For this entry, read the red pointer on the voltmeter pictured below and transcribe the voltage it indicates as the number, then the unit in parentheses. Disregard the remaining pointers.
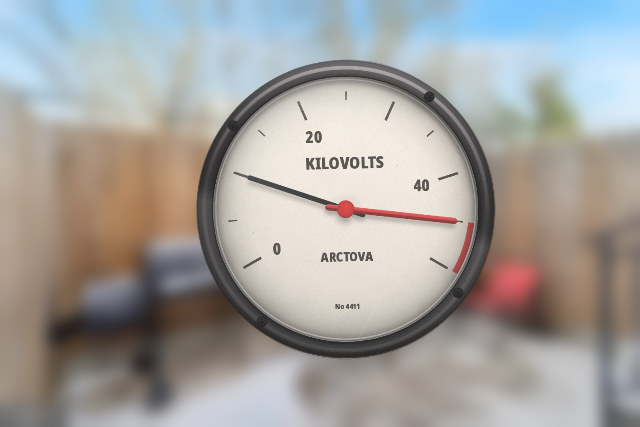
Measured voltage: 45 (kV)
